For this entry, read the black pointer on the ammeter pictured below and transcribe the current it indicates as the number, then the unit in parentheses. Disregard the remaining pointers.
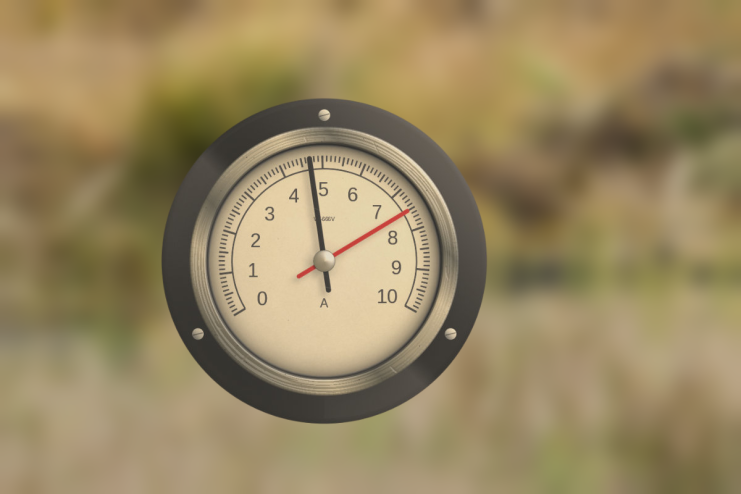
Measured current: 4.7 (A)
